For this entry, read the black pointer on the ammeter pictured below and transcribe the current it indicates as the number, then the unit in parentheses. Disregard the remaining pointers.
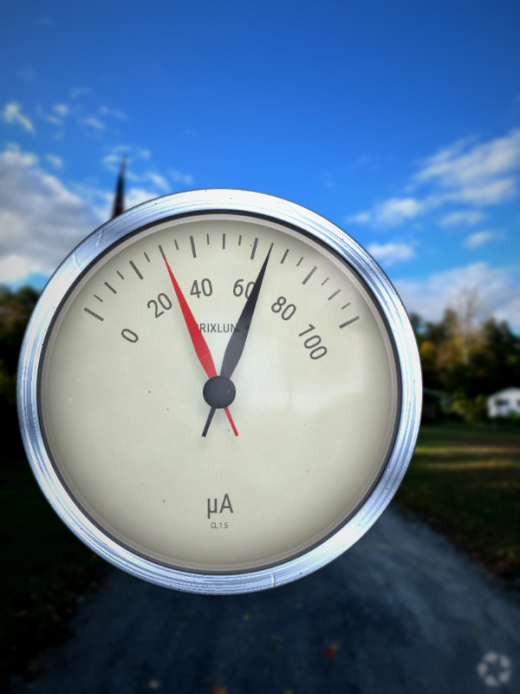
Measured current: 65 (µA)
